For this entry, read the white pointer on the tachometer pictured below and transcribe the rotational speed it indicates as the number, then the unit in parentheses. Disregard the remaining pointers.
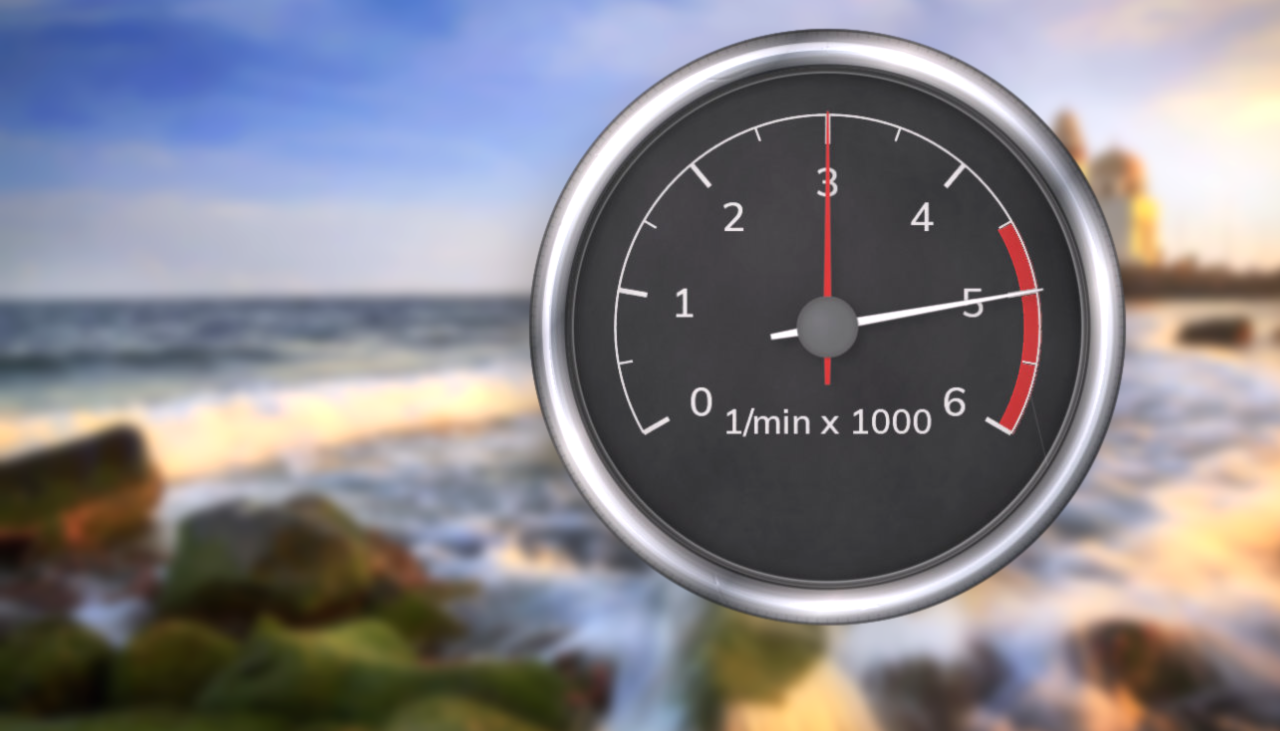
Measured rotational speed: 5000 (rpm)
